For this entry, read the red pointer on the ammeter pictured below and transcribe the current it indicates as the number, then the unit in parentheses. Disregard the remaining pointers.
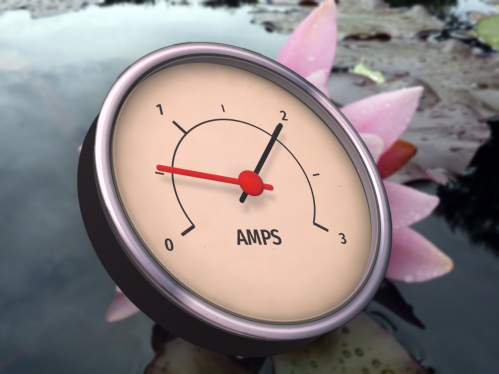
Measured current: 0.5 (A)
